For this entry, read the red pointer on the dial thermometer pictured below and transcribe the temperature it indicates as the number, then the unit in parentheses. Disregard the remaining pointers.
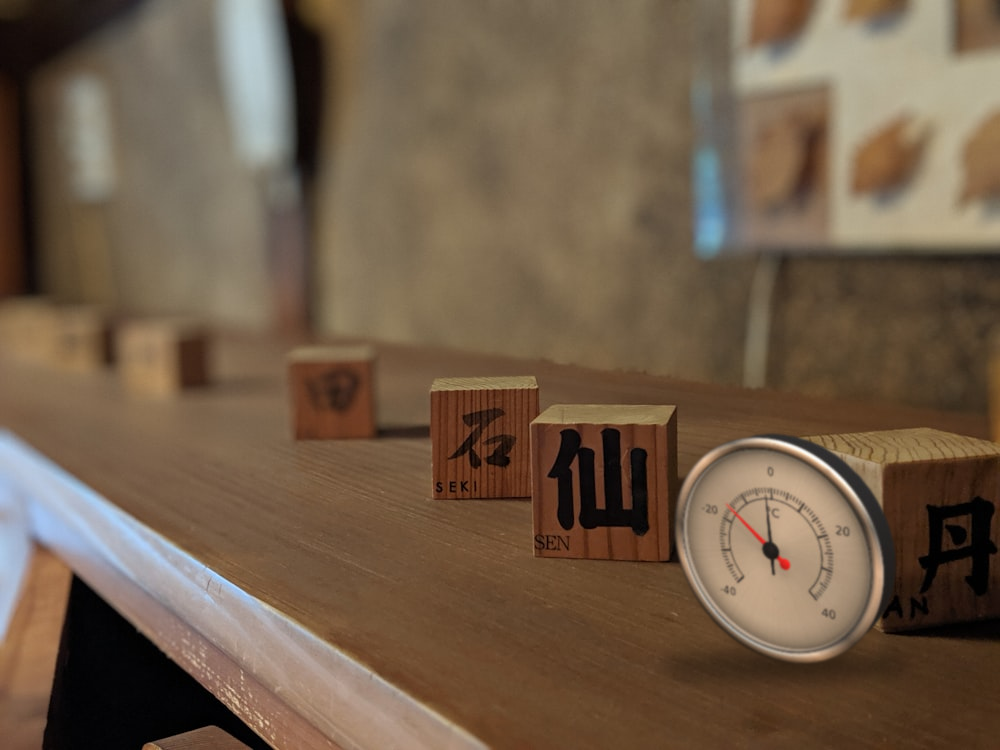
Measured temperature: -15 (°C)
